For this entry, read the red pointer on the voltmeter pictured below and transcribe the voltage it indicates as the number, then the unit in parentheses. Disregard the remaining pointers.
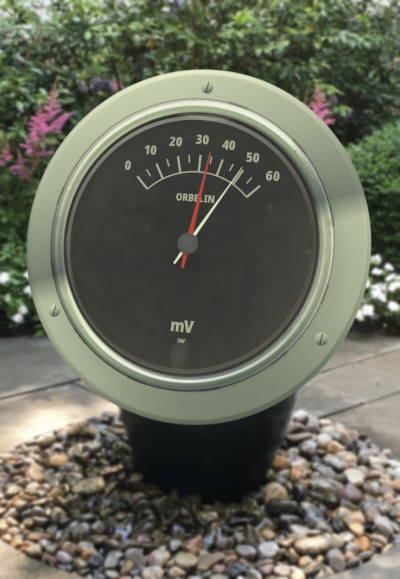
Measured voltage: 35 (mV)
